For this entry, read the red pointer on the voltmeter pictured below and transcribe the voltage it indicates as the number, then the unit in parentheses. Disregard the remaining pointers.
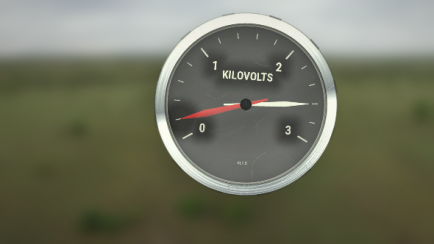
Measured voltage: 0.2 (kV)
